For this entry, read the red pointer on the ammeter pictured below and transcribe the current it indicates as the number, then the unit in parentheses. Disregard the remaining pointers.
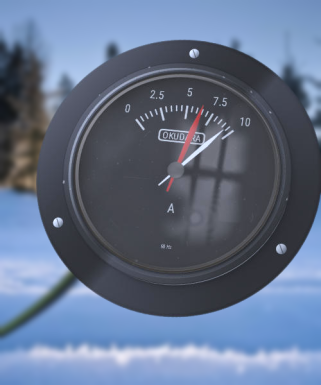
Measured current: 6.5 (A)
